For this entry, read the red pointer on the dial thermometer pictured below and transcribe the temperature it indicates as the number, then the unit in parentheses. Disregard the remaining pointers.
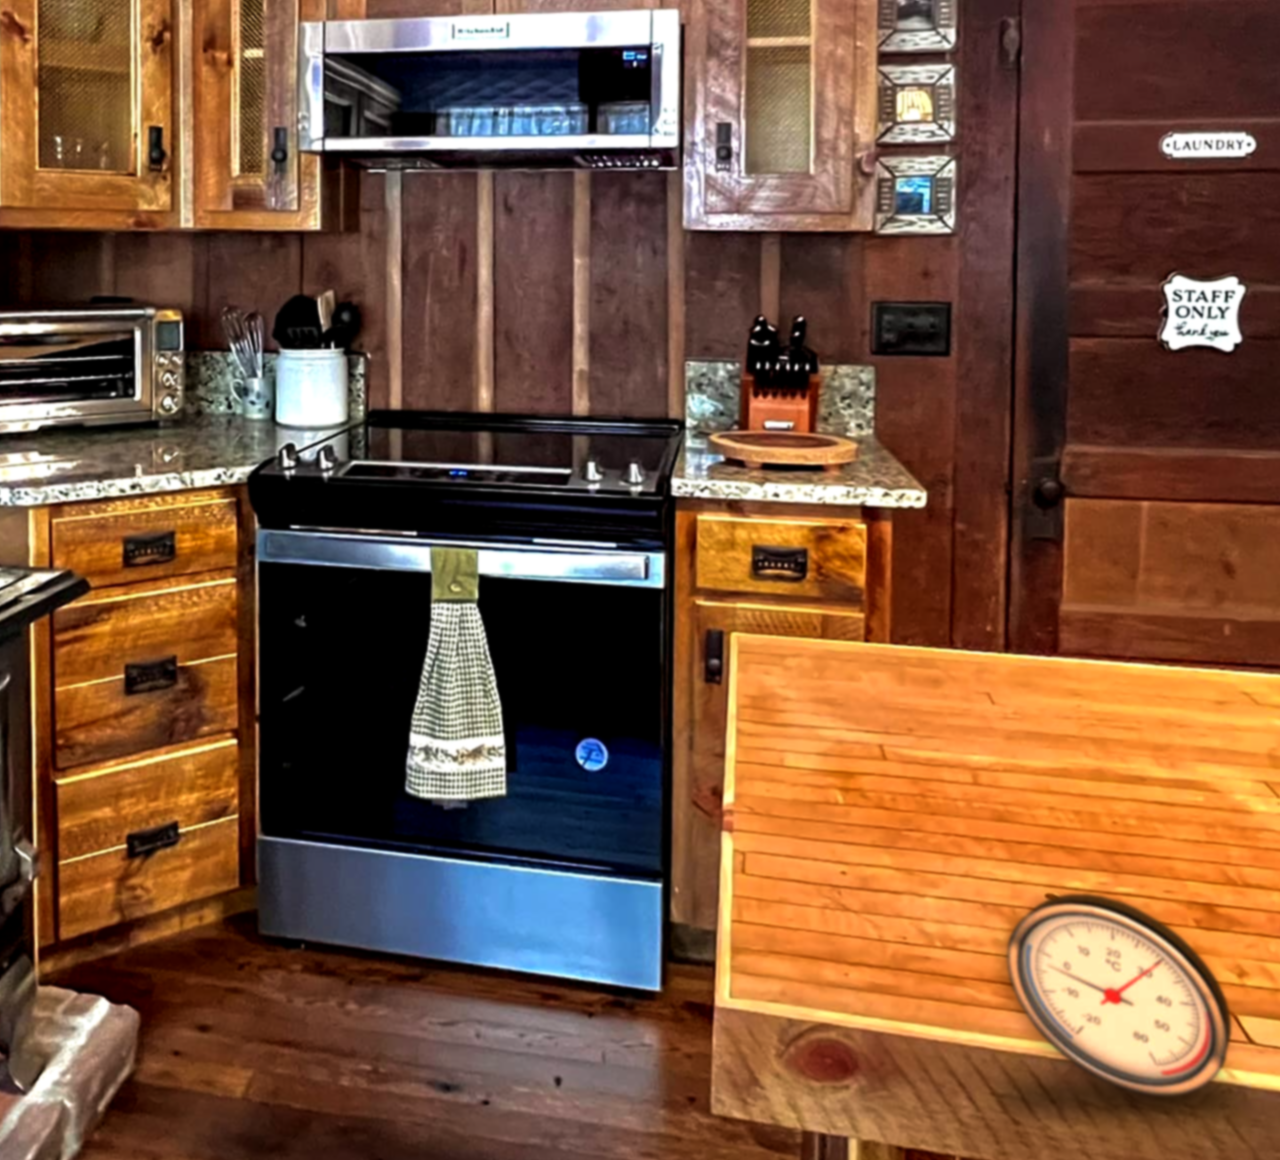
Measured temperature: 30 (°C)
